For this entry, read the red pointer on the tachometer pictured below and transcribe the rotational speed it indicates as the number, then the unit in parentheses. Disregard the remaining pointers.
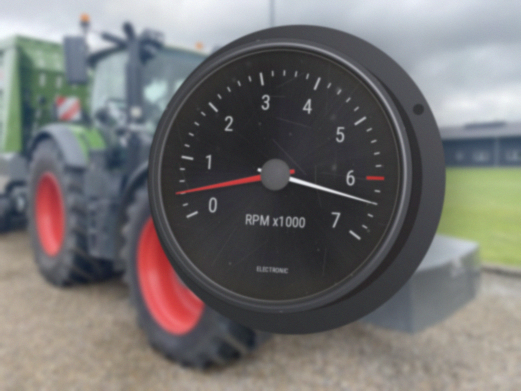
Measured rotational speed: 400 (rpm)
